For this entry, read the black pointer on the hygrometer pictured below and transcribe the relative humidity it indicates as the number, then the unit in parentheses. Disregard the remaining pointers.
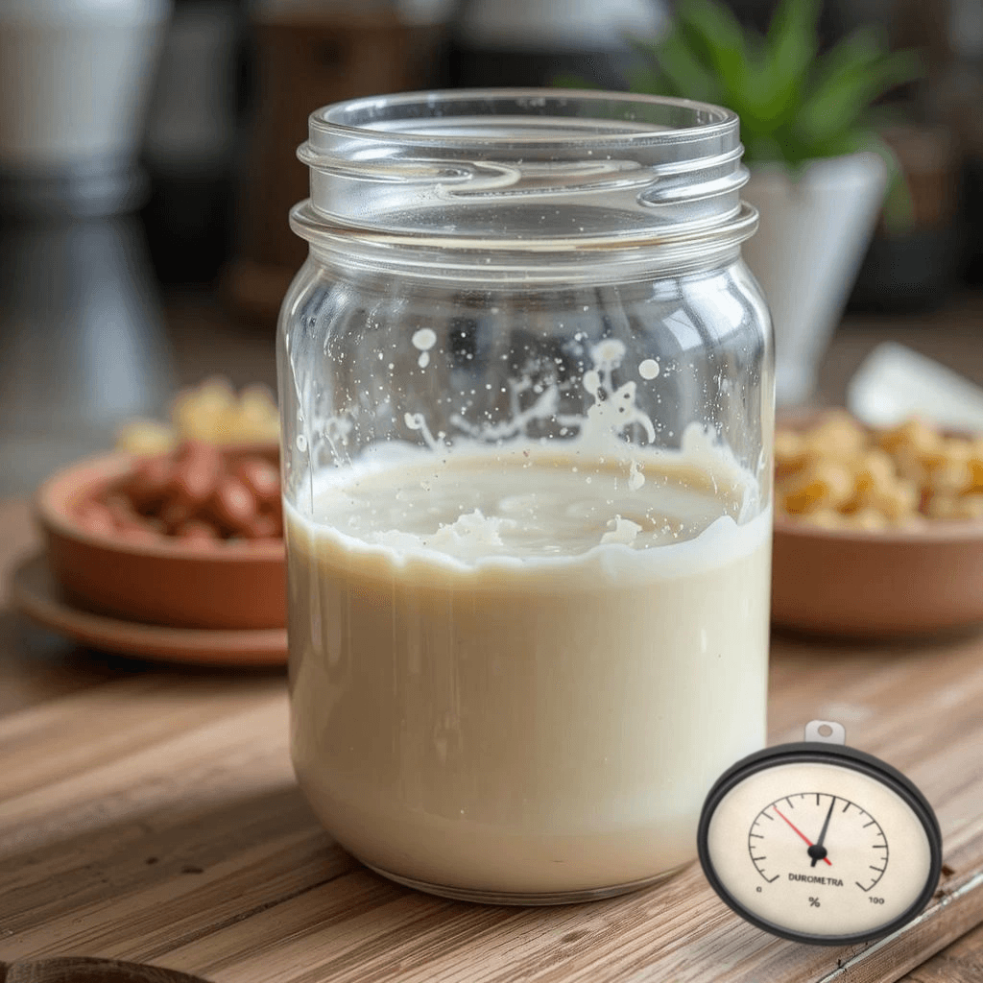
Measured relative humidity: 55 (%)
